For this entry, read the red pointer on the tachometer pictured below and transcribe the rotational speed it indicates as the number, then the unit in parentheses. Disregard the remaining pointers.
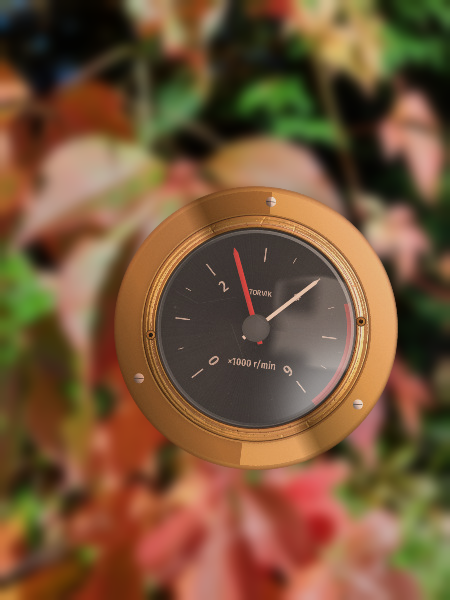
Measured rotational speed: 2500 (rpm)
